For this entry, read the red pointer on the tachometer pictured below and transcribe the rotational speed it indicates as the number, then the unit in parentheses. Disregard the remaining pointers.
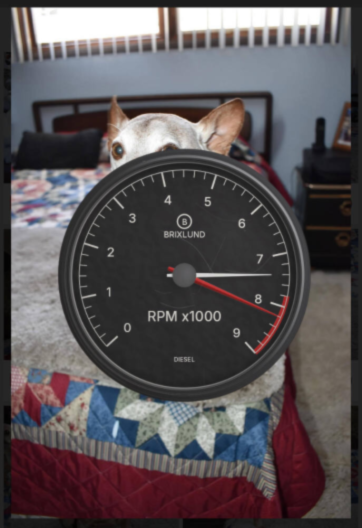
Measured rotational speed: 8200 (rpm)
